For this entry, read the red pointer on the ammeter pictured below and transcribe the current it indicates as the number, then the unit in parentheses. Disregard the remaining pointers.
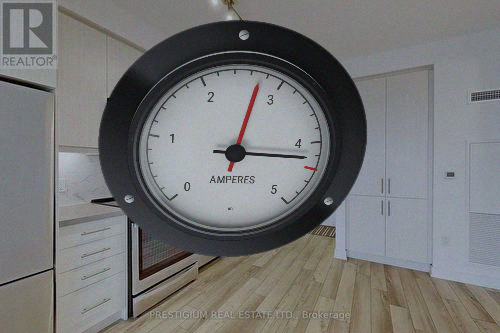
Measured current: 2.7 (A)
